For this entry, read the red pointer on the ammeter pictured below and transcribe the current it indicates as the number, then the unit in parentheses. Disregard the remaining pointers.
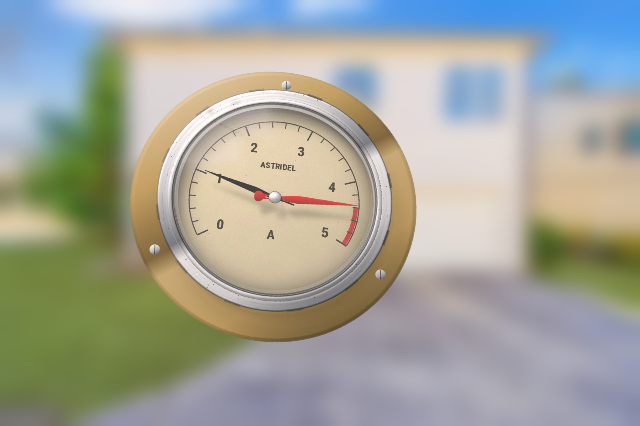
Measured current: 4.4 (A)
